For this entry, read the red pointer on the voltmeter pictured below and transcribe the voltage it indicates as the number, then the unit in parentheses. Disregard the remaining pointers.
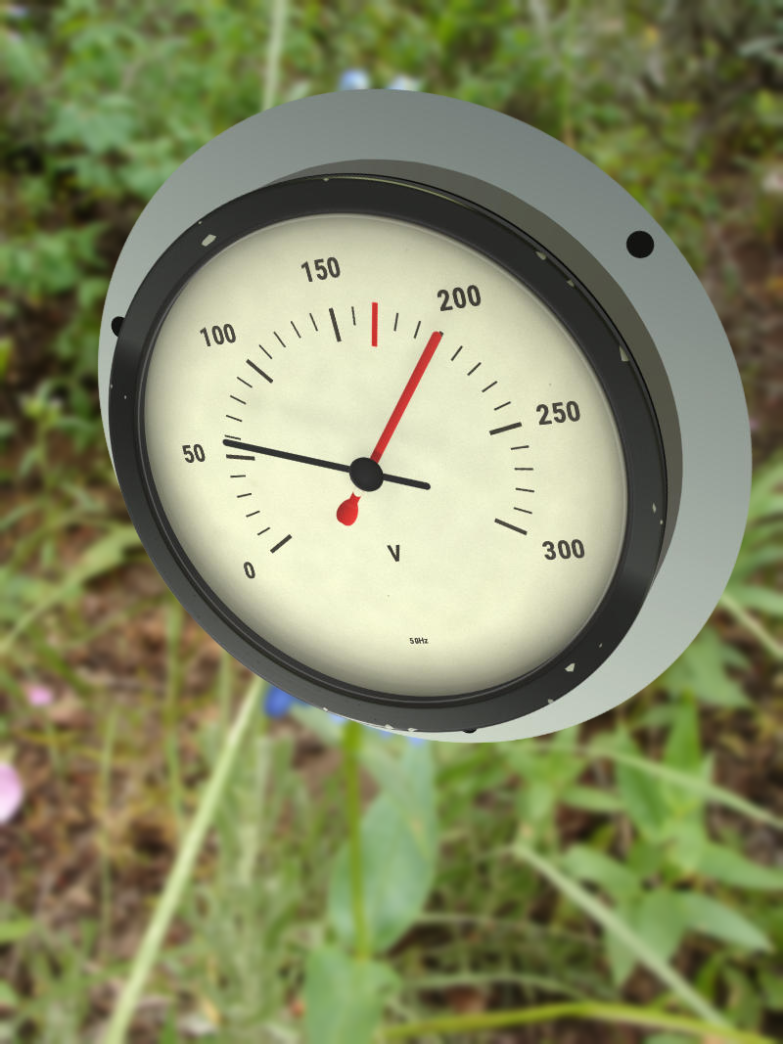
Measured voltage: 200 (V)
